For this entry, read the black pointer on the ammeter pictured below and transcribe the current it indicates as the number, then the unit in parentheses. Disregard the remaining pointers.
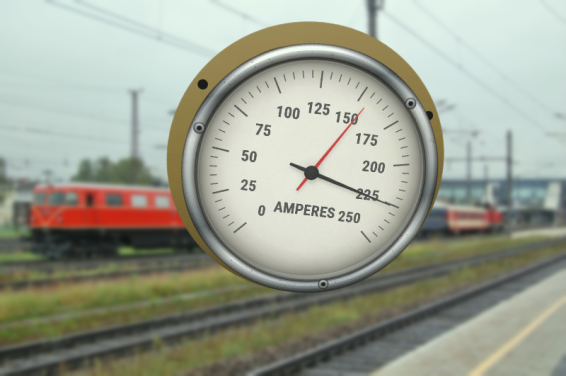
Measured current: 225 (A)
